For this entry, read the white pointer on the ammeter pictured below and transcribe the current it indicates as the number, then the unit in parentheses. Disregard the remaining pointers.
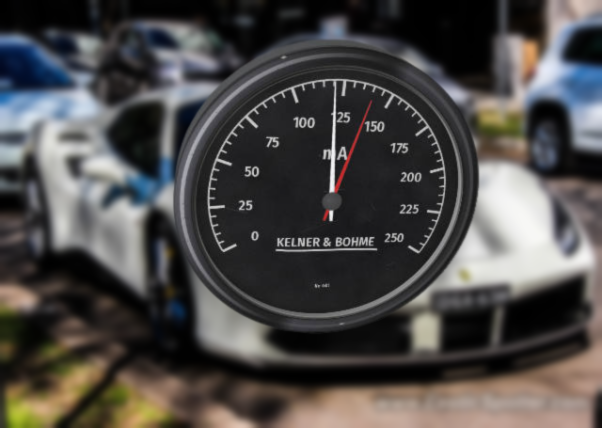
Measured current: 120 (mA)
